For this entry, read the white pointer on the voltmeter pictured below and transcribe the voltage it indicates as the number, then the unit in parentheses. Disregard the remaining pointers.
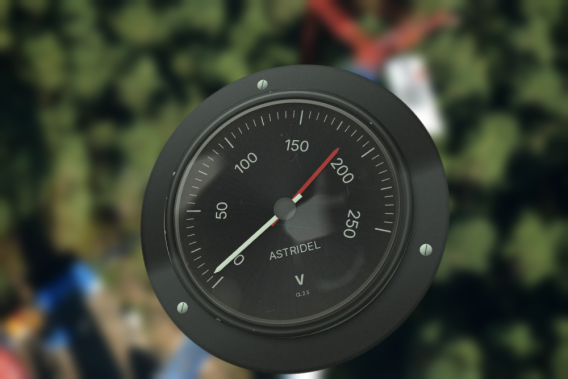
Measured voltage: 5 (V)
